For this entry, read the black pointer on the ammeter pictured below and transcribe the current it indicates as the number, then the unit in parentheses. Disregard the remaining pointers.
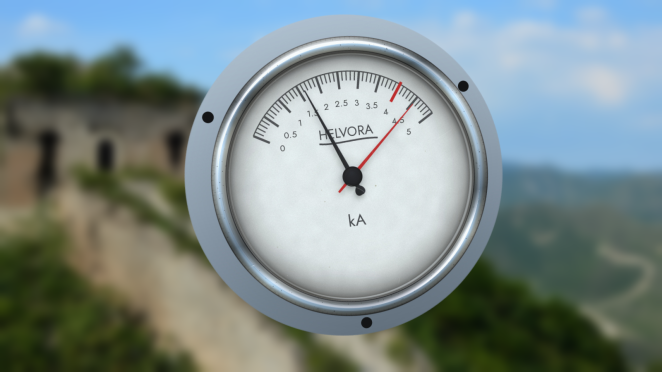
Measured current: 1.6 (kA)
